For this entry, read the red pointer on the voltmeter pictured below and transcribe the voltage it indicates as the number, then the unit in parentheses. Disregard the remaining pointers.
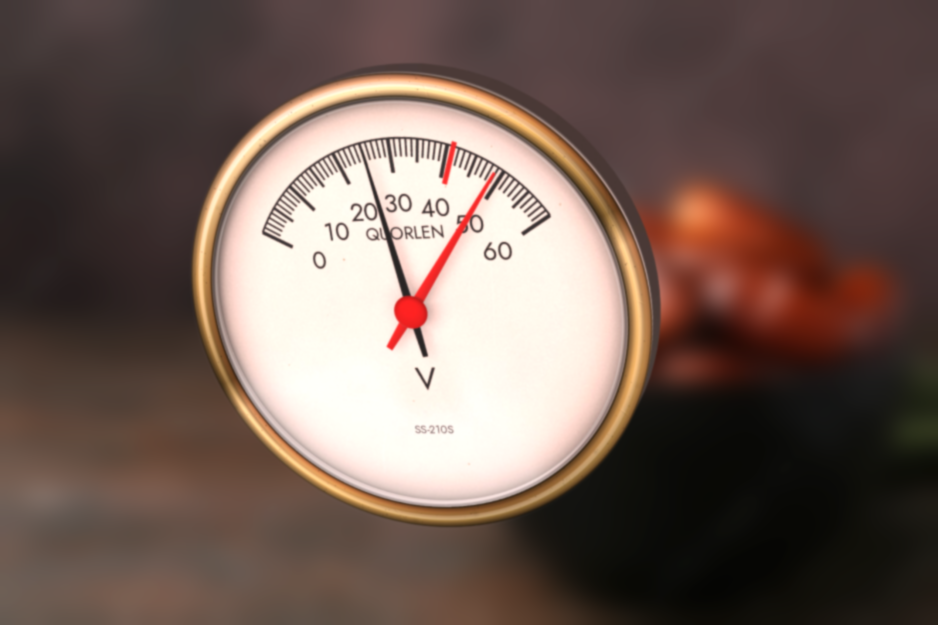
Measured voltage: 49 (V)
